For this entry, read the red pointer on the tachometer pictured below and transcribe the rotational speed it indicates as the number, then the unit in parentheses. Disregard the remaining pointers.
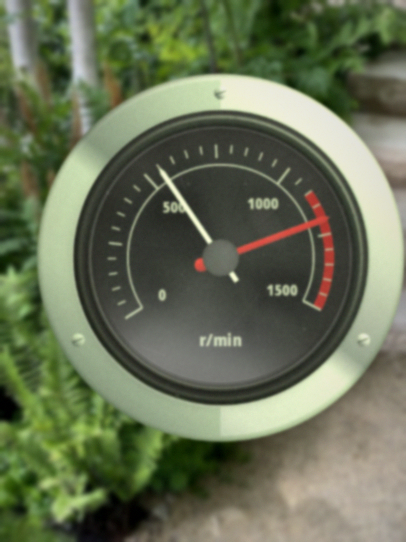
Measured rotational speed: 1200 (rpm)
